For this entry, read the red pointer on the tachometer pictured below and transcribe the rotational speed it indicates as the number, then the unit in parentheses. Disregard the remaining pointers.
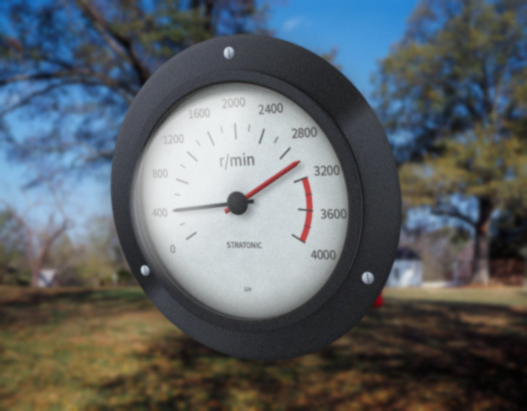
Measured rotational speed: 3000 (rpm)
